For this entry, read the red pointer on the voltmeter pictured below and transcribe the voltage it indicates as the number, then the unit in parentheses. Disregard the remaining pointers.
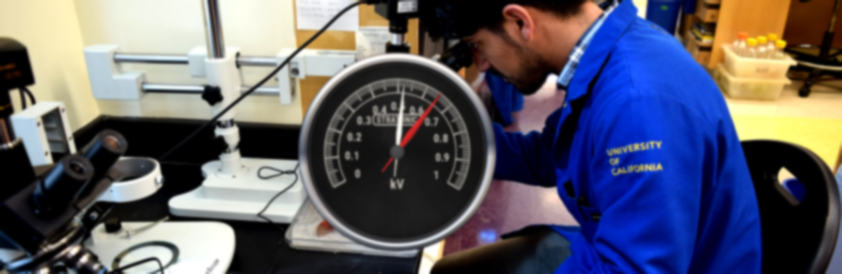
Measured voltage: 0.65 (kV)
